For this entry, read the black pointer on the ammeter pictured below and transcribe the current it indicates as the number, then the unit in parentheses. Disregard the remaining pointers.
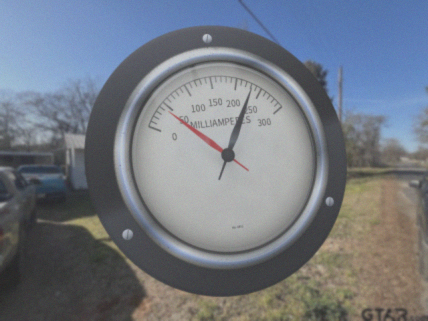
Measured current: 230 (mA)
